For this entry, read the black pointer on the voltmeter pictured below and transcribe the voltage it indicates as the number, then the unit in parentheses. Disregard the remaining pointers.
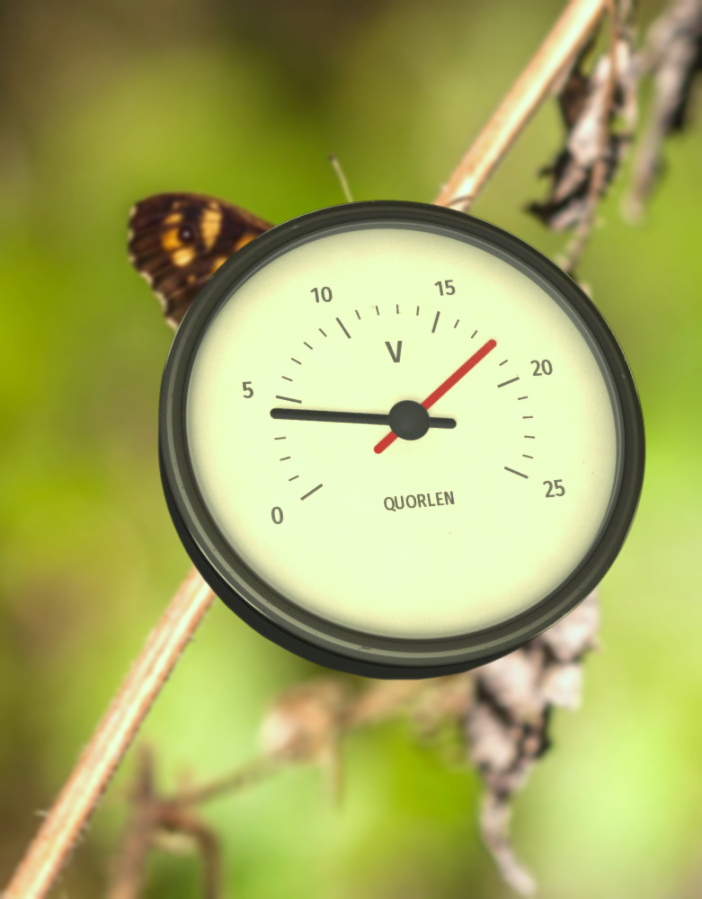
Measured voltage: 4 (V)
